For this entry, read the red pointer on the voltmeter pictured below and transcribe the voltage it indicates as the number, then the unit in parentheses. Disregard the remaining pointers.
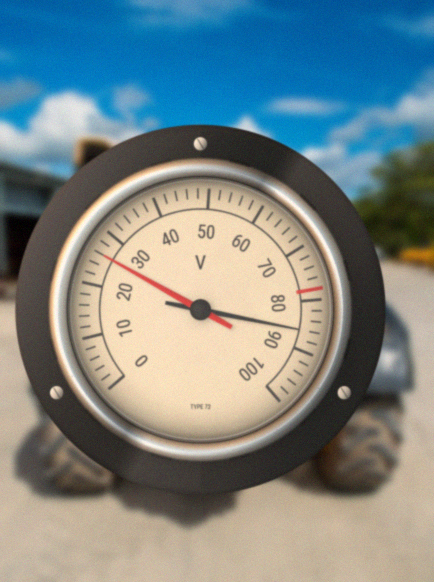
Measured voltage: 26 (V)
